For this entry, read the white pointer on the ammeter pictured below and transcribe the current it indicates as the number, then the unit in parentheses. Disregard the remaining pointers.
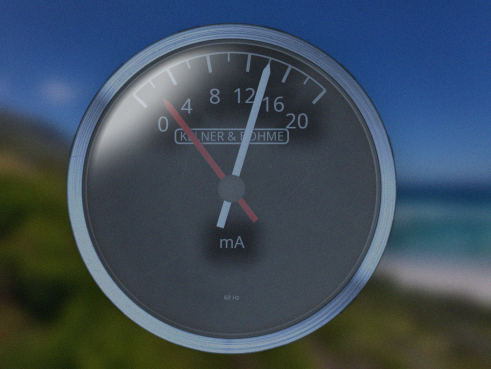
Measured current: 14 (mA)
